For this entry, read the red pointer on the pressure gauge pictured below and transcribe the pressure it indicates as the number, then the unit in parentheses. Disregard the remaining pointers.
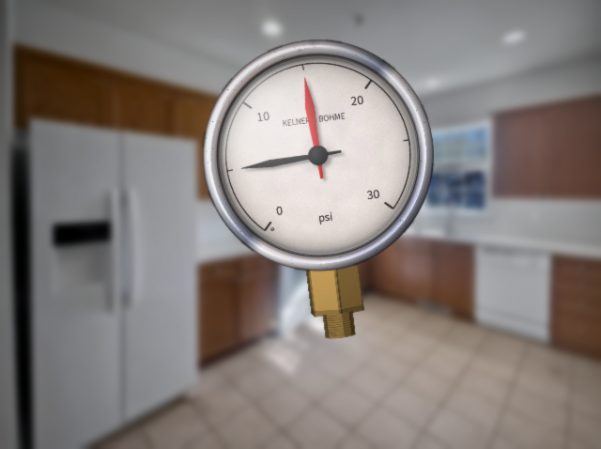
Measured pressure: 15 (psi)
